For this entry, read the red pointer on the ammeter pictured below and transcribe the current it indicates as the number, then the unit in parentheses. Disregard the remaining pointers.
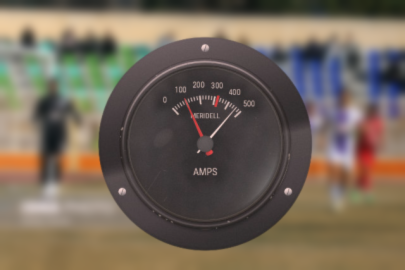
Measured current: 100 (A)
